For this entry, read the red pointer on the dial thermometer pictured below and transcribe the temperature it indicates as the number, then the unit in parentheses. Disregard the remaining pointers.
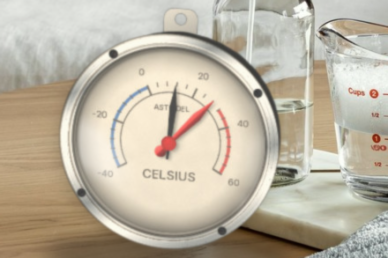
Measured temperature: 28 (°C)
